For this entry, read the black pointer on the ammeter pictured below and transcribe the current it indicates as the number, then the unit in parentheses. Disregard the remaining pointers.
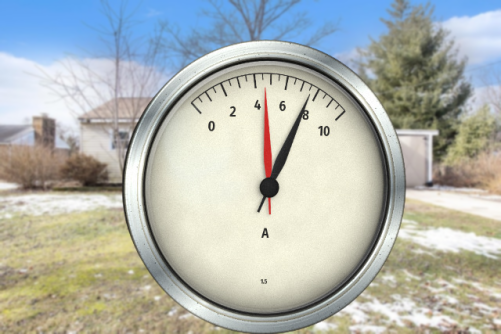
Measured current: 7.5 (A)
